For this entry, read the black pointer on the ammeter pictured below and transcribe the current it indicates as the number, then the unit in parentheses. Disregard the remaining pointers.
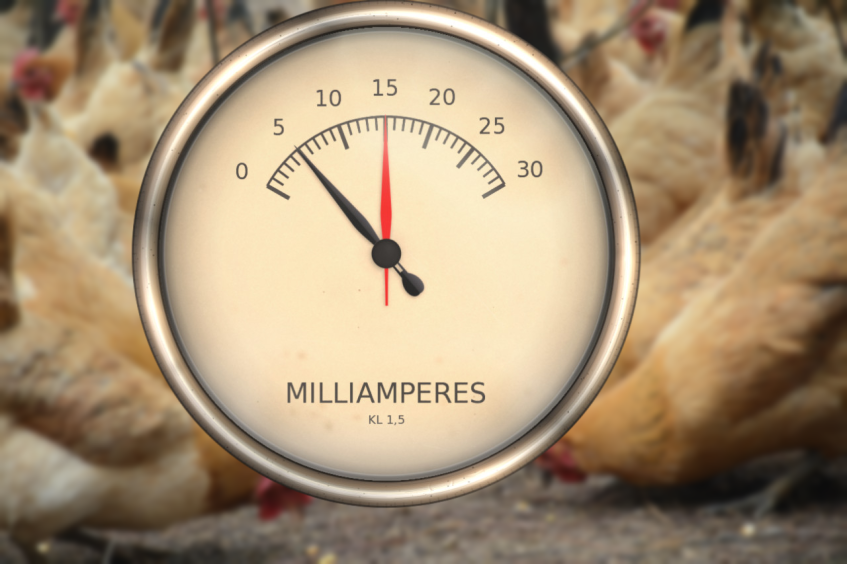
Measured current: 5 (mA)
